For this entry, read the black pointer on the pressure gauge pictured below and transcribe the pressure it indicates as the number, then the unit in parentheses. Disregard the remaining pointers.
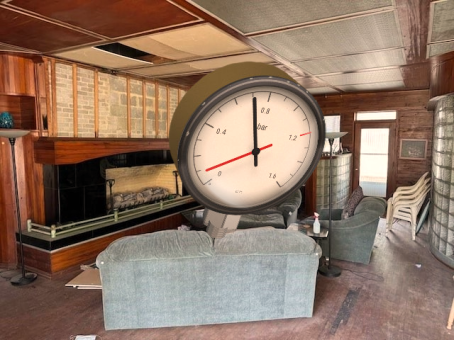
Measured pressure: 0.7 (bar)
